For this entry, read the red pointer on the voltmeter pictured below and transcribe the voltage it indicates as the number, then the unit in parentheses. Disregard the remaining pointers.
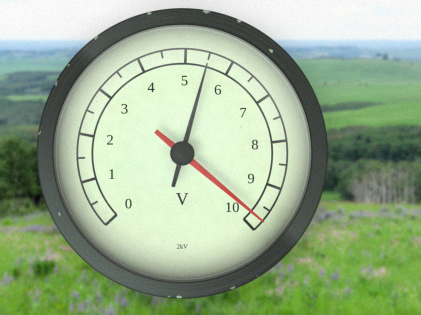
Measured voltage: 9.75 (V)
